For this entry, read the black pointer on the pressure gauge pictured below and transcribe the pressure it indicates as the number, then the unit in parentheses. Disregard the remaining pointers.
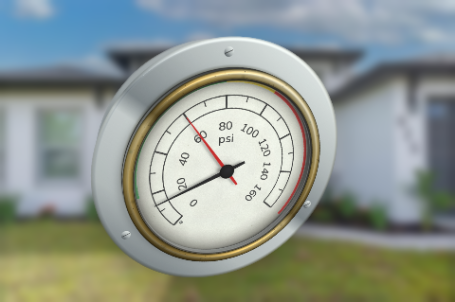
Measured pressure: 15 (psi)
